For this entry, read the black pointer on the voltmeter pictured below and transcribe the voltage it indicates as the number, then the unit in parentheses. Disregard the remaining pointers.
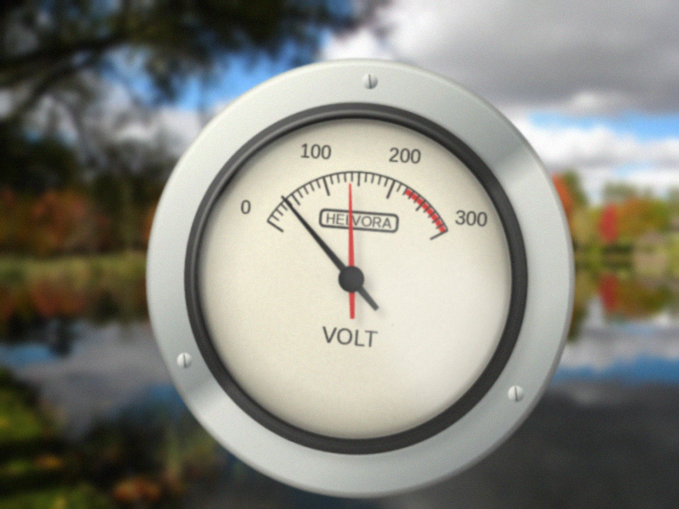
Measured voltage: 40 (V)
